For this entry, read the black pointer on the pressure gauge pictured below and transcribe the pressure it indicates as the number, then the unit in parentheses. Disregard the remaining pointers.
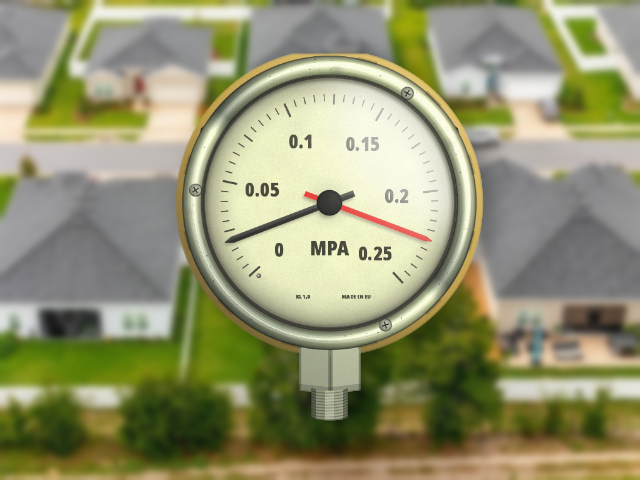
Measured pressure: 0.02 (MPa)
